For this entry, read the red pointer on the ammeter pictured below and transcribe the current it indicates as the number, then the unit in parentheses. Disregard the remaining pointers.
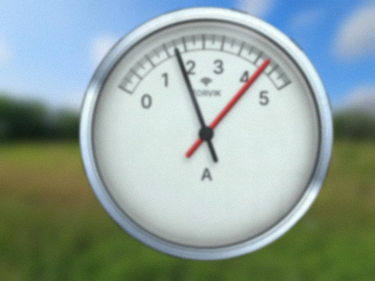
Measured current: 4.25 (A)
